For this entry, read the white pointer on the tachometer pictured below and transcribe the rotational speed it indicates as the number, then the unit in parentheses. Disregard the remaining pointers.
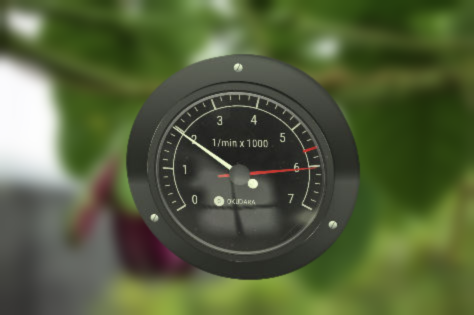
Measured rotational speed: 2000 (rpm)
